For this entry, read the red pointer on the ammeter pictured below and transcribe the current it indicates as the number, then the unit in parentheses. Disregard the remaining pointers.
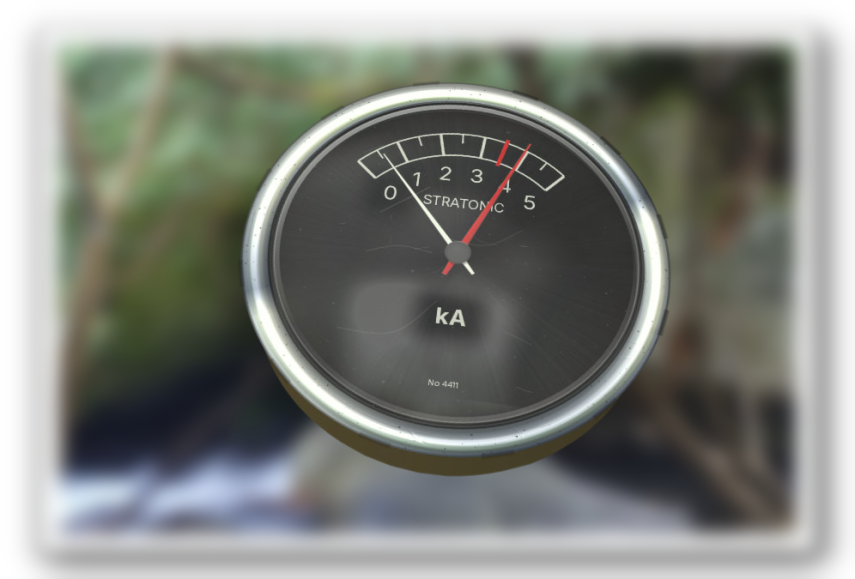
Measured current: 4 (kA)
